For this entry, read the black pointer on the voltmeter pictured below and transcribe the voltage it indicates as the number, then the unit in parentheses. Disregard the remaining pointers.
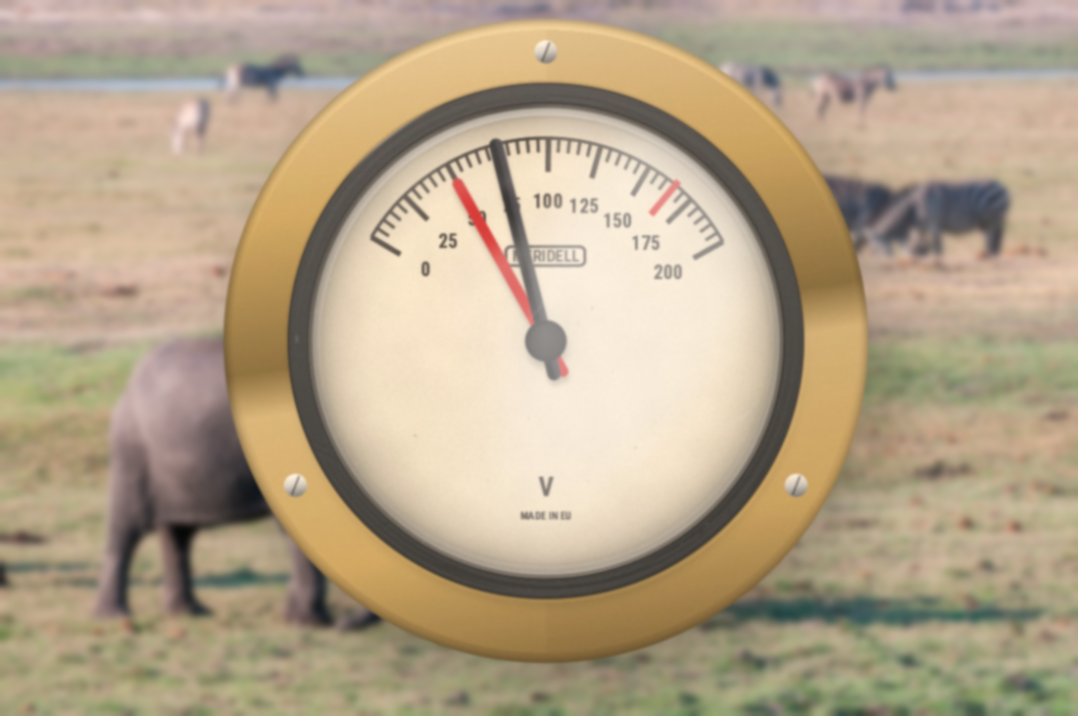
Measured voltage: 75 (V)
